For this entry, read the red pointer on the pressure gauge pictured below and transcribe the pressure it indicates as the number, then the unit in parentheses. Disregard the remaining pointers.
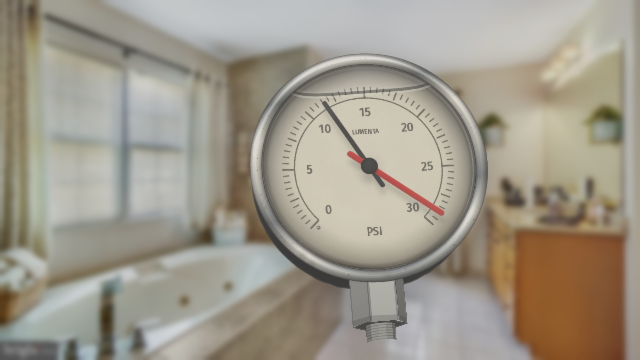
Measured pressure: 29 (psi)
